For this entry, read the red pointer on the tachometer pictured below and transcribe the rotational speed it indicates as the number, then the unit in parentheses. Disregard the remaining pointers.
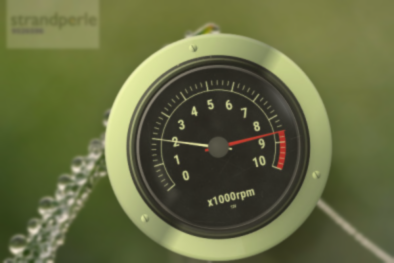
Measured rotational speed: 8600 (rpm)
